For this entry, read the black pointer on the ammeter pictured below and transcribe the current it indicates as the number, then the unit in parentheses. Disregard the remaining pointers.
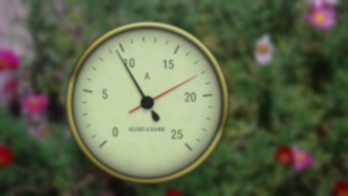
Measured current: 9.5 (A)
